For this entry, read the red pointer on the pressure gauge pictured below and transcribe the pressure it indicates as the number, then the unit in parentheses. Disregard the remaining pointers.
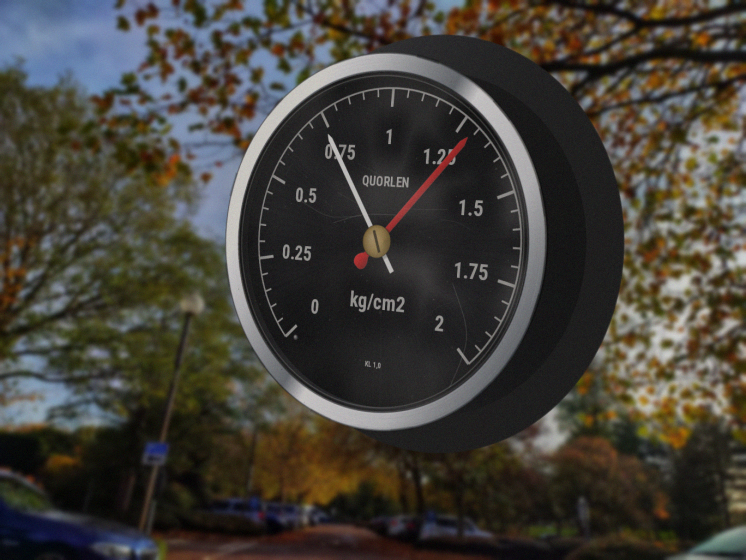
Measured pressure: 1.3 (kg/cm²)
